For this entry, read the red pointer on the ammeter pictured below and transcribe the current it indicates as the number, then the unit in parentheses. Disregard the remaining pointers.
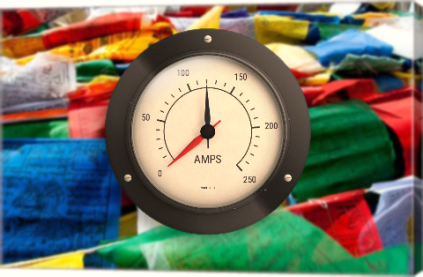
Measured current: 0 (A)
